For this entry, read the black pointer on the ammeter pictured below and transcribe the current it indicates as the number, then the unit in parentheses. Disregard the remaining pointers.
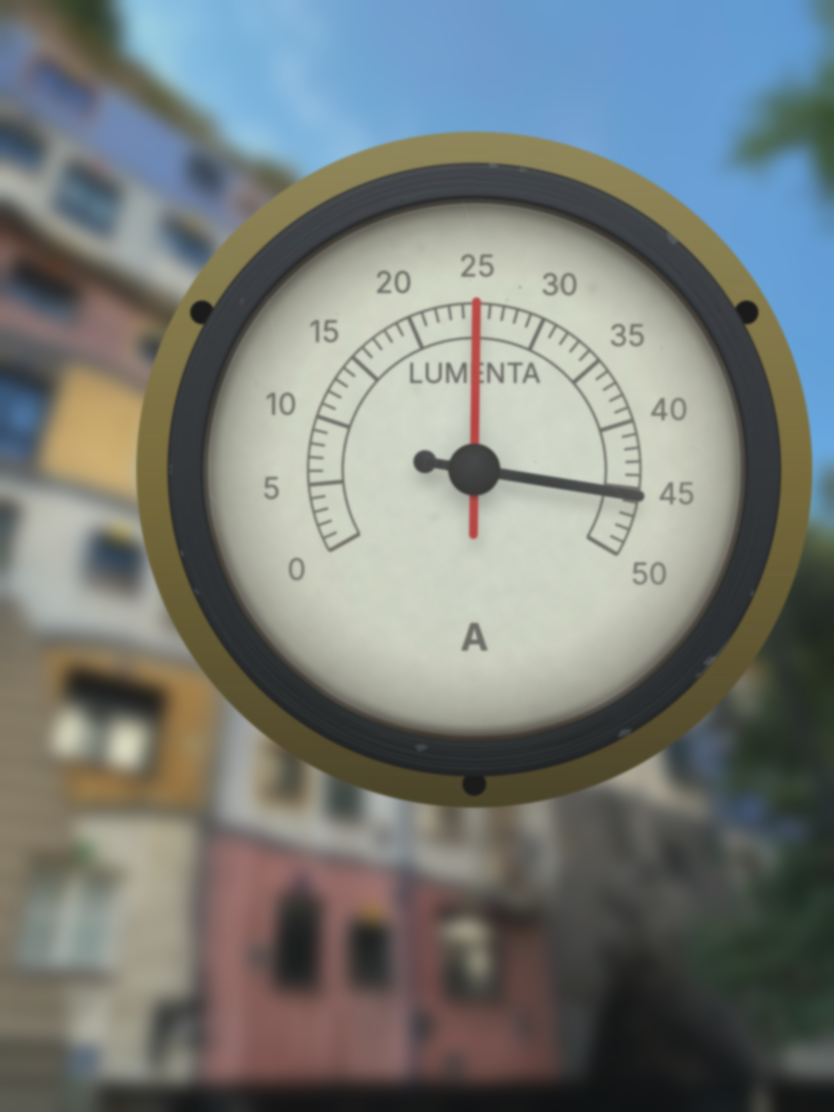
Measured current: 45.5 (A)
